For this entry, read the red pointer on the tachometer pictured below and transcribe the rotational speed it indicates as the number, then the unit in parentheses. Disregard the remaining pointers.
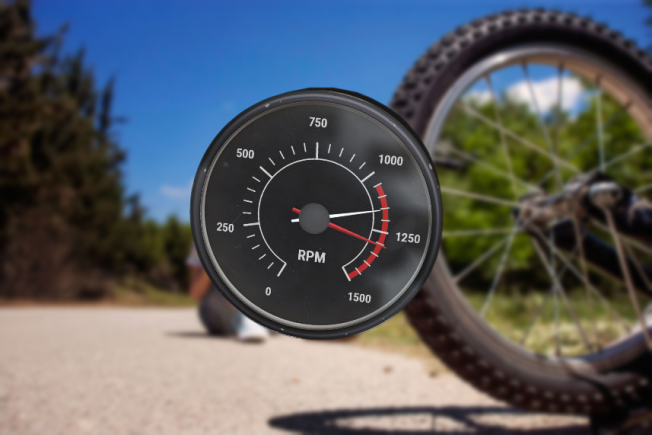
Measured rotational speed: 1300 (rpm)
